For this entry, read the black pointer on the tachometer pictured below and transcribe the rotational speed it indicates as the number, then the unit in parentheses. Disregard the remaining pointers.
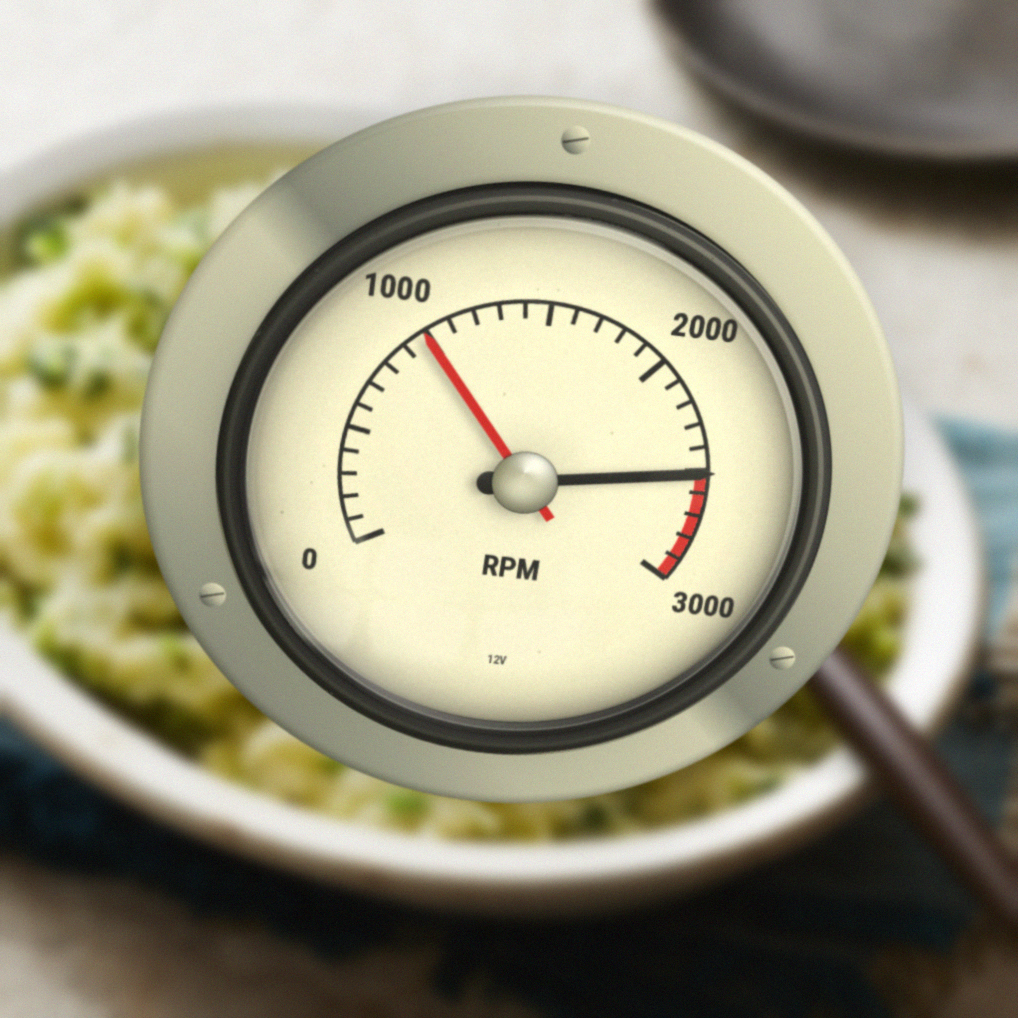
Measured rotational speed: 2500 (rpm)
